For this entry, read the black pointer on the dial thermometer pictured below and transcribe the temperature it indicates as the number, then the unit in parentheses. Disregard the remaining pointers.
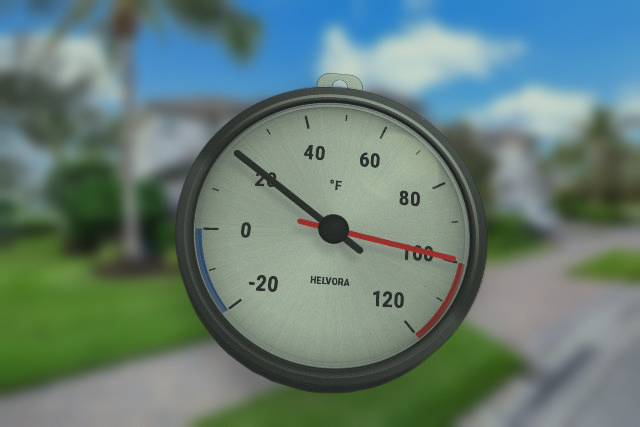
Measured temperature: 20 (°F)
